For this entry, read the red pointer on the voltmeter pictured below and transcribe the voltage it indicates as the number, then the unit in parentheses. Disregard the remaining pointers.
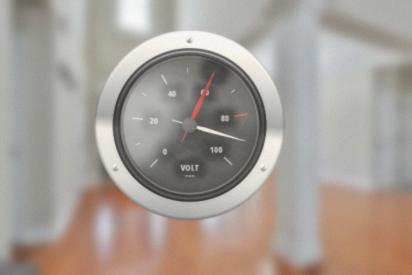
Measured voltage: 60 (V)
